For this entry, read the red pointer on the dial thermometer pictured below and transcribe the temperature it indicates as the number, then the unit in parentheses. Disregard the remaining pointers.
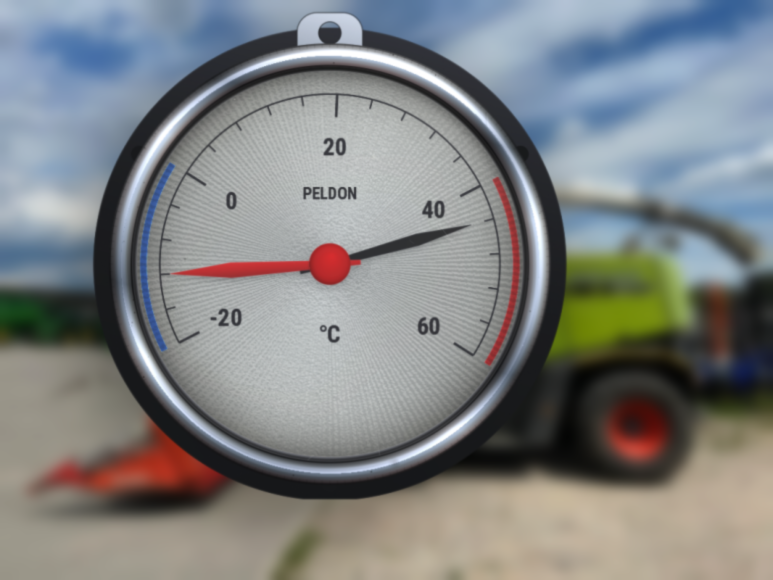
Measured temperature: -12 (°C)
